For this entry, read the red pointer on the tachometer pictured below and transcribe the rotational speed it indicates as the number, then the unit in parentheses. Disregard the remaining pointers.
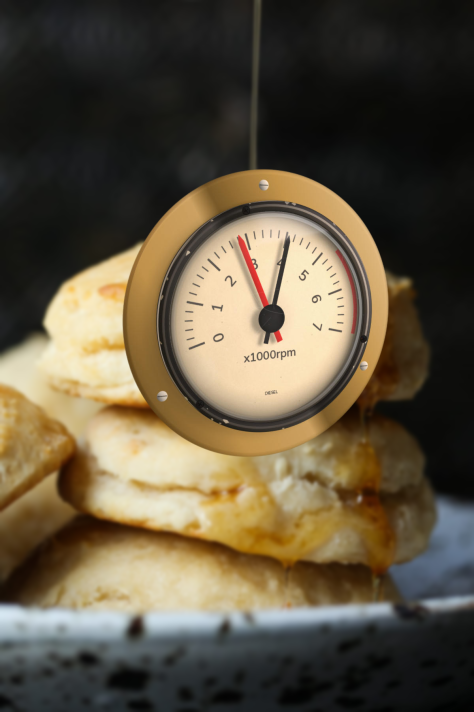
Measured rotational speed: 2800 (rpm)
